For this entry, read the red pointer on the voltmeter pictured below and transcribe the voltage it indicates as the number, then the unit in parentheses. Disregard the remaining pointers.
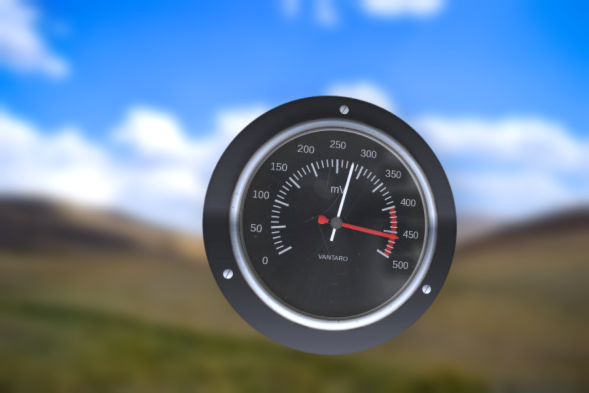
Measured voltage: 460 (mV)
